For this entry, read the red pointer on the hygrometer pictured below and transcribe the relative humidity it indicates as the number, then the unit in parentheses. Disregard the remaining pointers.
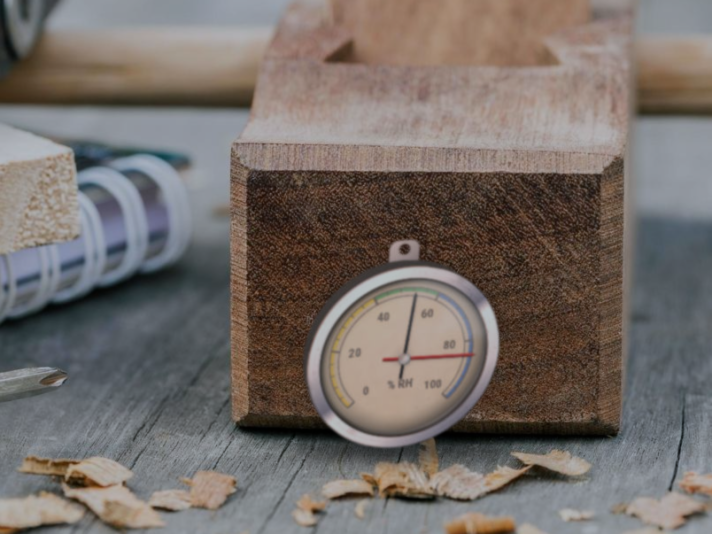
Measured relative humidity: 84 (%)
